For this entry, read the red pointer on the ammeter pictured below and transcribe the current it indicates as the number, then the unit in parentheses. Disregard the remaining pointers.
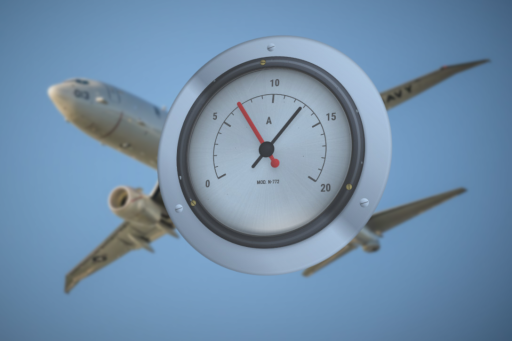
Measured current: 7 (A)
